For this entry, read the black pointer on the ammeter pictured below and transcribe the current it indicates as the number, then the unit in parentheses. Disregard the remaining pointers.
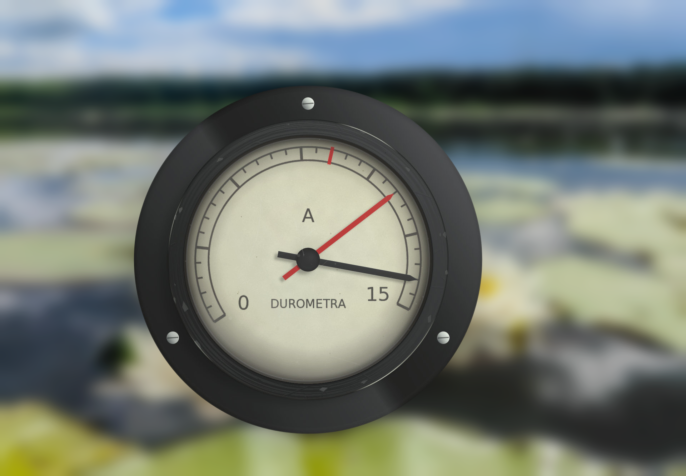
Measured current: 14 (A)
